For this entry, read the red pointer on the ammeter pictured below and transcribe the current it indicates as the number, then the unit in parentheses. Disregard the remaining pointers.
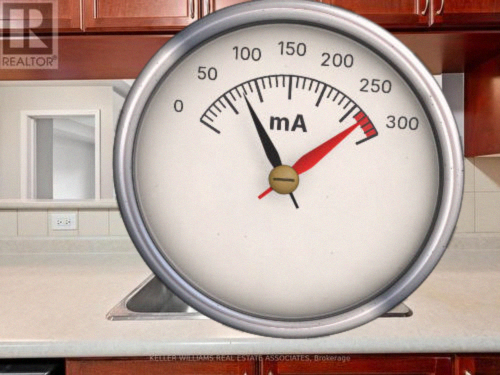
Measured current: 270 (mA)
